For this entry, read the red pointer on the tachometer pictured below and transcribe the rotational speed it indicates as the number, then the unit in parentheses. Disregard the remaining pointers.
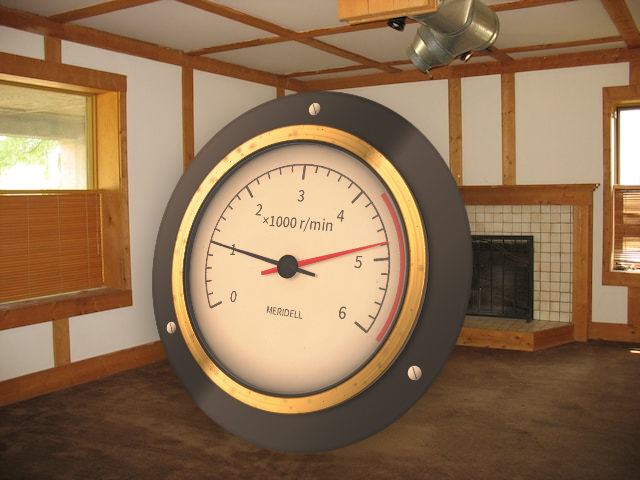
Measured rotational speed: 4800 (rpm)
